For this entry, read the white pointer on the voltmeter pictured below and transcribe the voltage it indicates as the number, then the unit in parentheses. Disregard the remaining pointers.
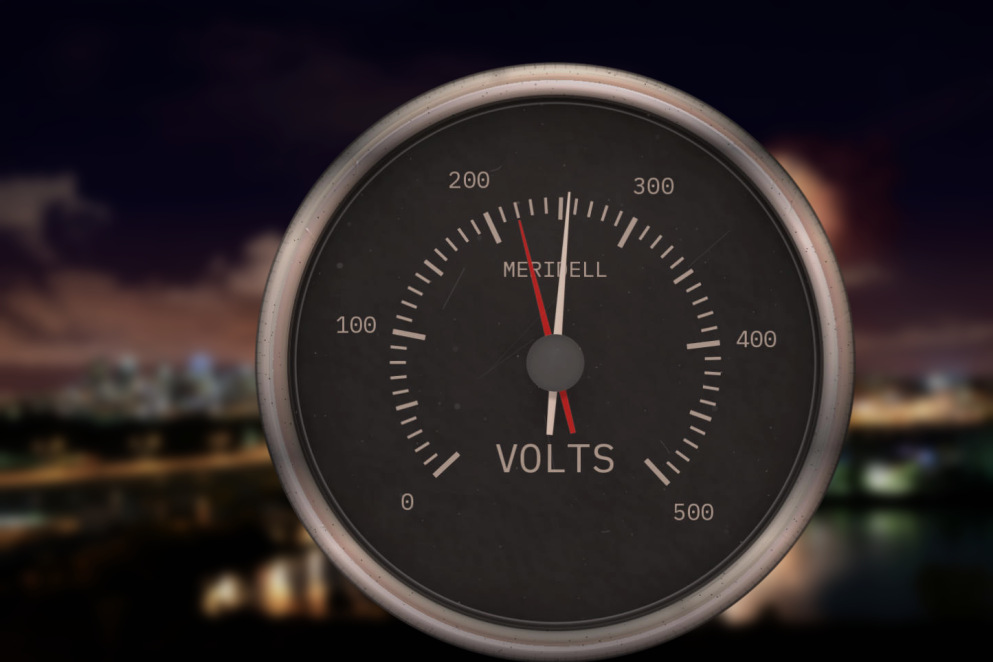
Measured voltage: 255 (V)
